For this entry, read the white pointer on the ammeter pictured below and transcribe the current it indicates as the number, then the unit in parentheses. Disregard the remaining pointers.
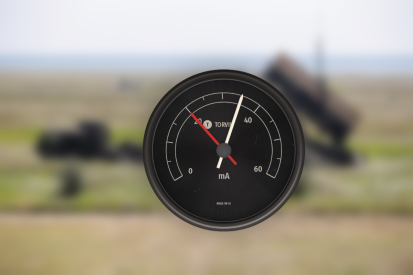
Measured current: 35 (mA)
